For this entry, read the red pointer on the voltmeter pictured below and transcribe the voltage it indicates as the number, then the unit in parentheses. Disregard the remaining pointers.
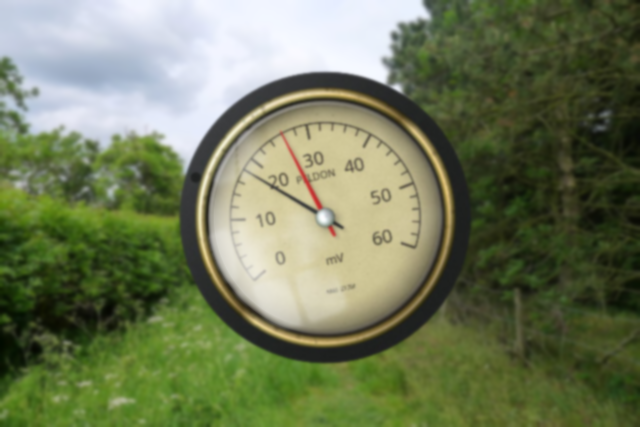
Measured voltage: 26 (mV)
